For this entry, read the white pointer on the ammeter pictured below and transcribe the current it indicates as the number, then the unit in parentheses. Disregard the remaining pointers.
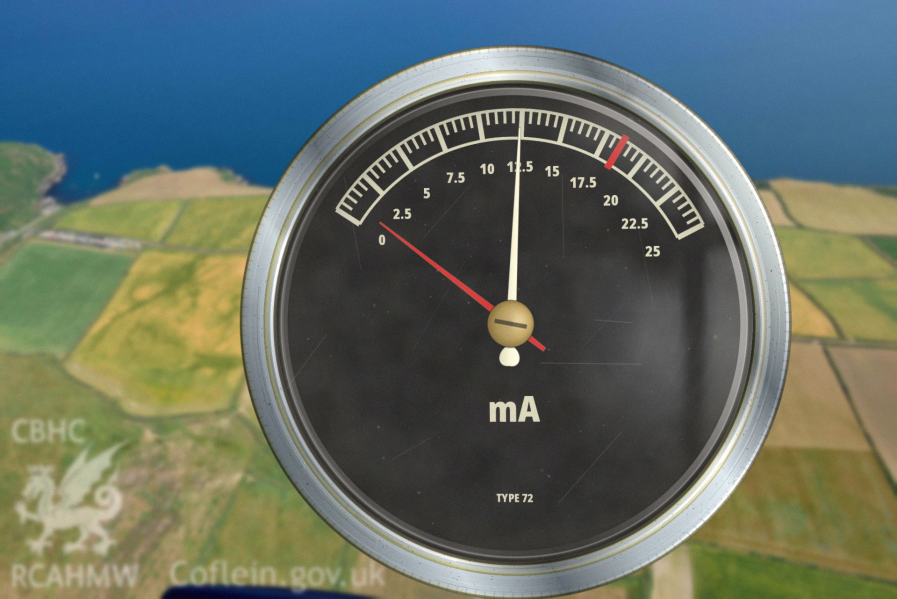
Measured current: 12.5 (mA)
